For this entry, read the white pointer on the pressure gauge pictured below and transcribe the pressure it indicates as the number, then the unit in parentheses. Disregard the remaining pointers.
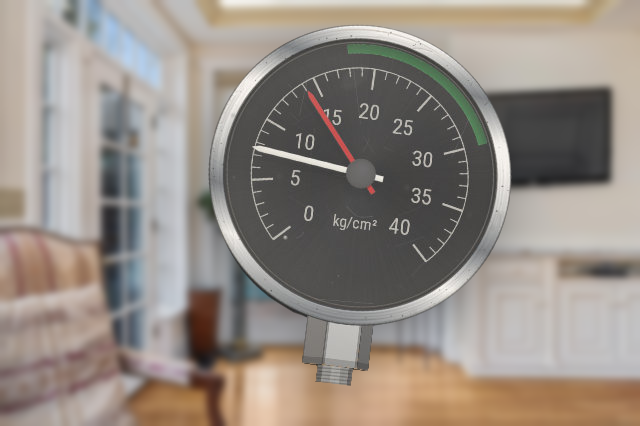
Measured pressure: 7.5 (kg/cm²)
